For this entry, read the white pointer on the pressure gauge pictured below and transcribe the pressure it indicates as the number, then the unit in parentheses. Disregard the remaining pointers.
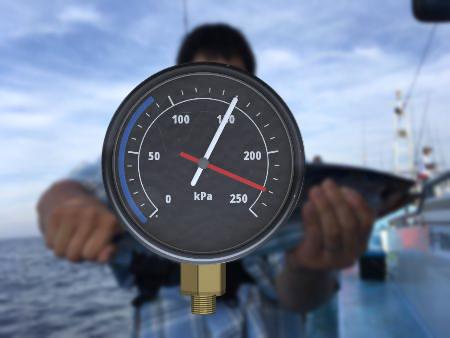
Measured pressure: 150 (kPa)
